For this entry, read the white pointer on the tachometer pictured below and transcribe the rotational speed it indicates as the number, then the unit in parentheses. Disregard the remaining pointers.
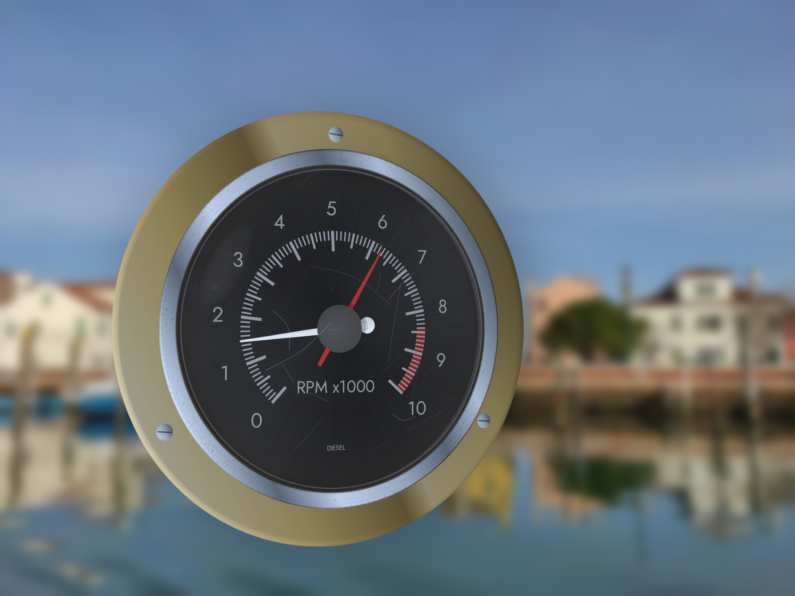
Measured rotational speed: 1500 (rpm)
